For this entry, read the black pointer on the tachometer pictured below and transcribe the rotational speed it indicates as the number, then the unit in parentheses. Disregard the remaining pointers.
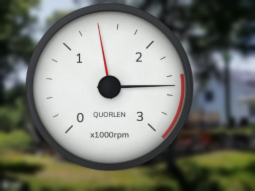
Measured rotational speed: 2500 (rpm)
